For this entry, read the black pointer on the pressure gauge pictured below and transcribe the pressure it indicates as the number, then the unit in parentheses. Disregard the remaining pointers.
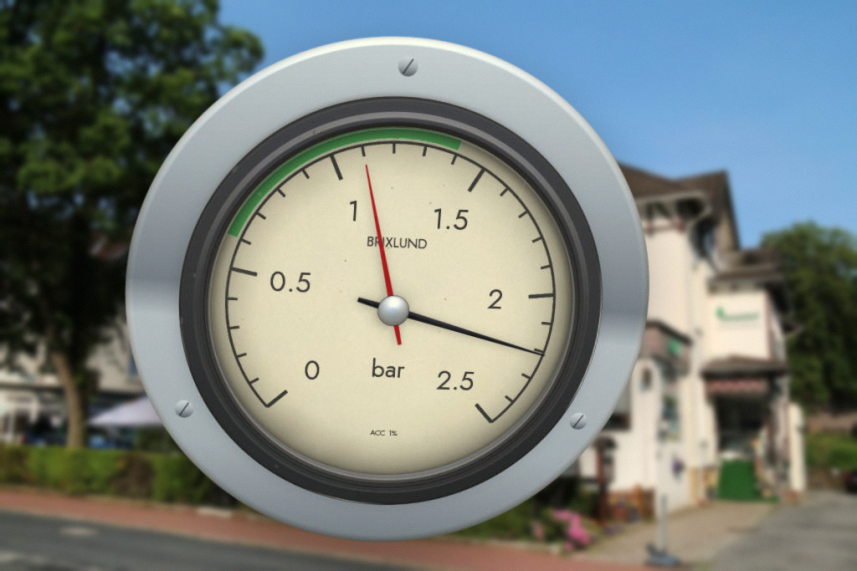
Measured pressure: 2.2 (bar)
